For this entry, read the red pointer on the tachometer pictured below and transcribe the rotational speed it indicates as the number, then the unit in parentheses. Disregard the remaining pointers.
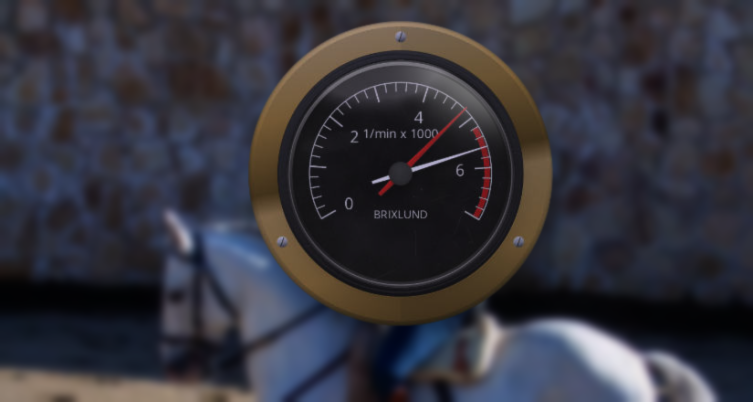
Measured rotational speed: 4800 (rpm)
